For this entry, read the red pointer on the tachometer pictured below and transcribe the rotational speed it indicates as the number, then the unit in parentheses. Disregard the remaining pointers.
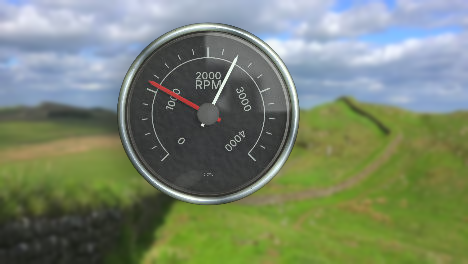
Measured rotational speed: 1100 (rpm)
